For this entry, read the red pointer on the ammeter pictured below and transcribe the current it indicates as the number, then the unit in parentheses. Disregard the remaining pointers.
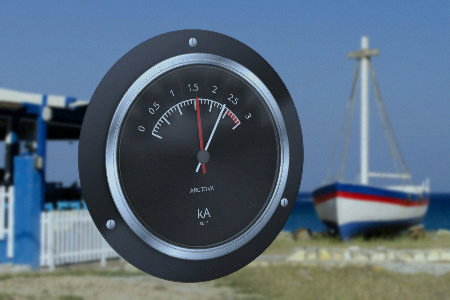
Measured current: 1.5 (kA)
